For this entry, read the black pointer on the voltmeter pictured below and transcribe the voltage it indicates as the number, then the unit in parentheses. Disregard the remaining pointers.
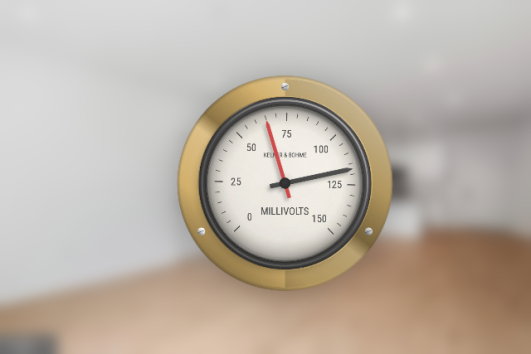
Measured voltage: 117.5 (mV)
